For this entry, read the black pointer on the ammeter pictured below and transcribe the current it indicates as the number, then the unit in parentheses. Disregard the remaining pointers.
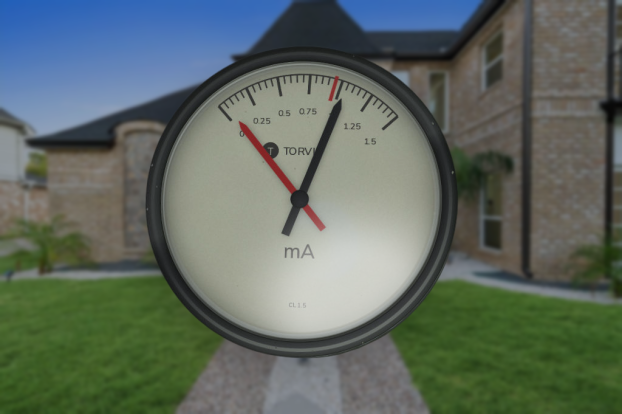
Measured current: 1.05 (mA)
